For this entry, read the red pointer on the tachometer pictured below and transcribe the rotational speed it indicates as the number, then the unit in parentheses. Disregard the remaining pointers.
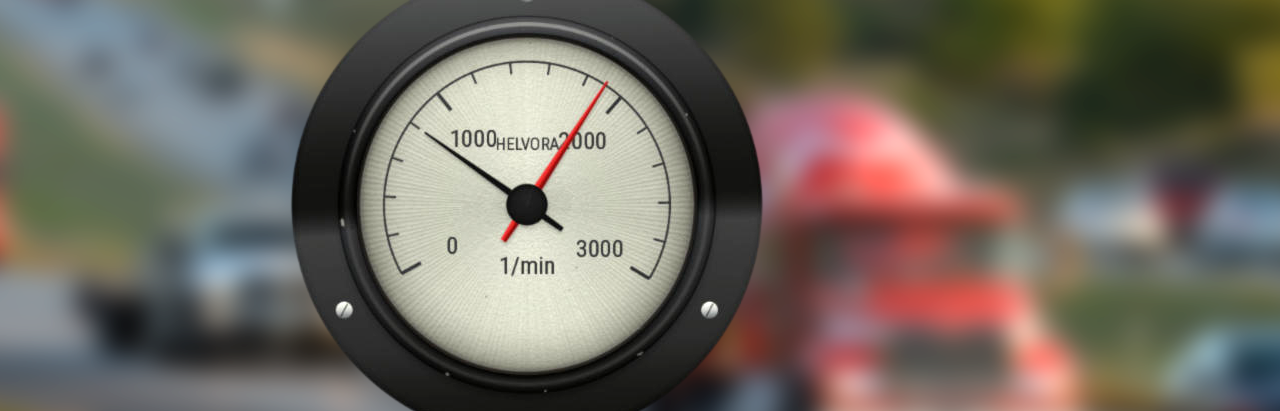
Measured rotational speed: 1900 (rpm)
